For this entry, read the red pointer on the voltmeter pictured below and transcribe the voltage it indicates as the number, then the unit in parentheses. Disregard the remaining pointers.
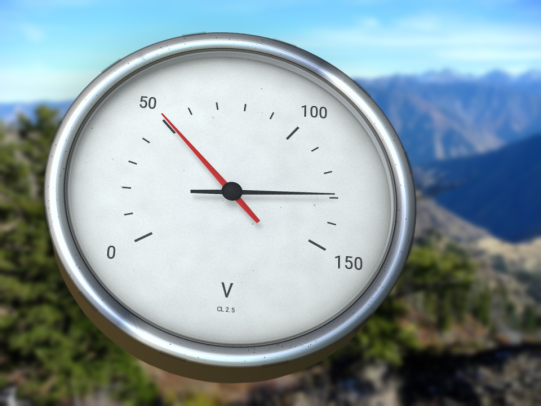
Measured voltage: 50 (V)
